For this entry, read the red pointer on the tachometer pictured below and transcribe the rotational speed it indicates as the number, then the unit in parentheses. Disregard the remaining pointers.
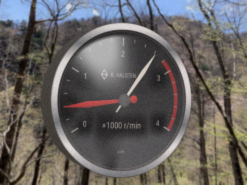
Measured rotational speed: 400 (rpm)
